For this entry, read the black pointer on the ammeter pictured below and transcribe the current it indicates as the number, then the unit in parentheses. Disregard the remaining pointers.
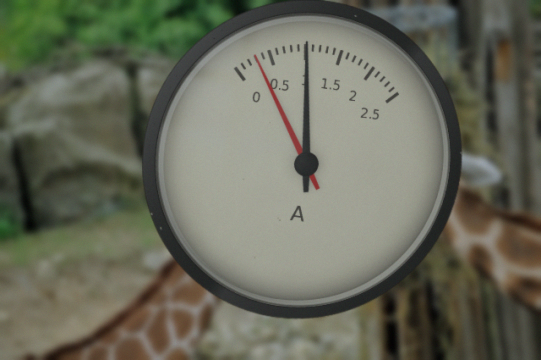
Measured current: 1 (A)
